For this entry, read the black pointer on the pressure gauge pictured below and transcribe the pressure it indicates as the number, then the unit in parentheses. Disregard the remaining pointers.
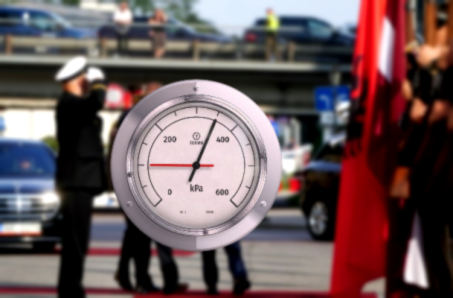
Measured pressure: 350 (kPa)
